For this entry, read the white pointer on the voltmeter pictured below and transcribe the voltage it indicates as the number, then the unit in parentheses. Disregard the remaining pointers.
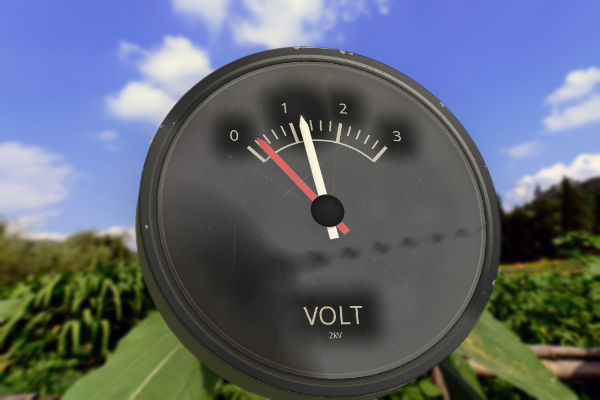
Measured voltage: 1.2 (V)
